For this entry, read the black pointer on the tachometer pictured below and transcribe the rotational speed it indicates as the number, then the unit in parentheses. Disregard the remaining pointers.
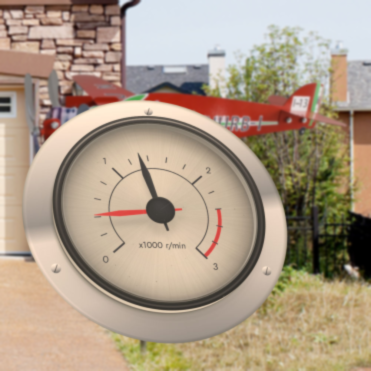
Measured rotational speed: 1300 (rpm)
